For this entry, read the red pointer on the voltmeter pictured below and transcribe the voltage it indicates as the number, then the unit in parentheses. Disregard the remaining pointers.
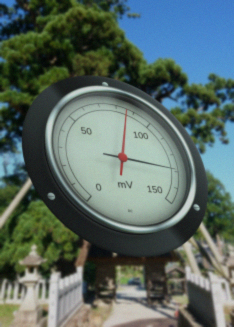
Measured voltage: 85 (mV)
